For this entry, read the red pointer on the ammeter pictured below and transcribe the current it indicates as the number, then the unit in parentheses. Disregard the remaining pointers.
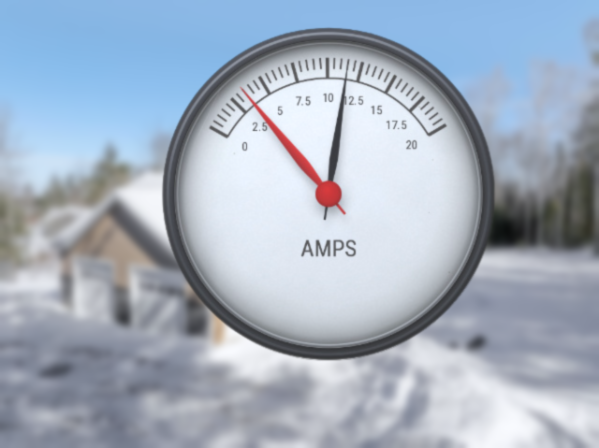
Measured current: 3.5 (A)
